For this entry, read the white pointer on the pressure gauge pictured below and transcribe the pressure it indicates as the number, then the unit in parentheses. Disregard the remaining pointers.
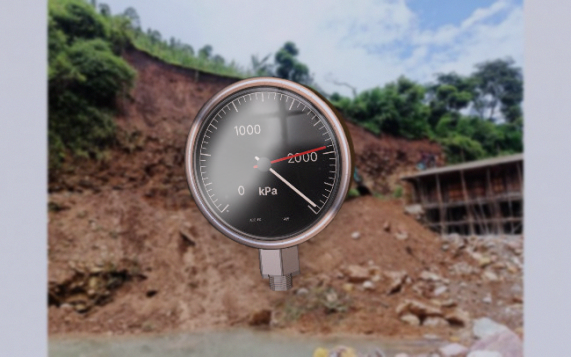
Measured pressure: 2450 (kPa)
